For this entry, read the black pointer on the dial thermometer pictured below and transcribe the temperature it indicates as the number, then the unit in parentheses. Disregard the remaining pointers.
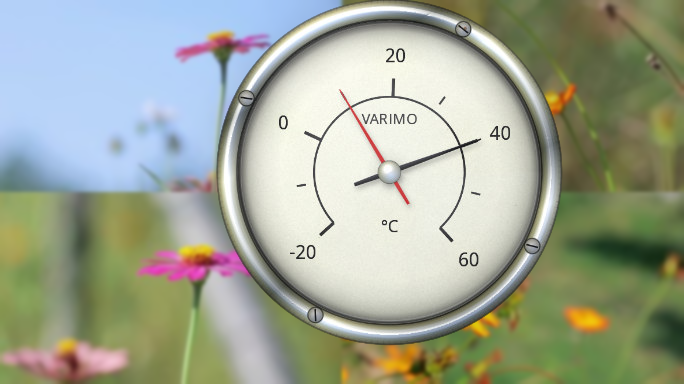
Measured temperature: 40 (°C)
